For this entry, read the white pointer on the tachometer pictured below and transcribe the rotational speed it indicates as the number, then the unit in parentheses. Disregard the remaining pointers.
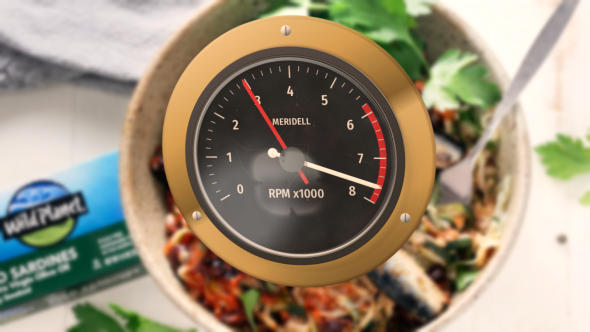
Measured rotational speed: 7600 (rpm)
